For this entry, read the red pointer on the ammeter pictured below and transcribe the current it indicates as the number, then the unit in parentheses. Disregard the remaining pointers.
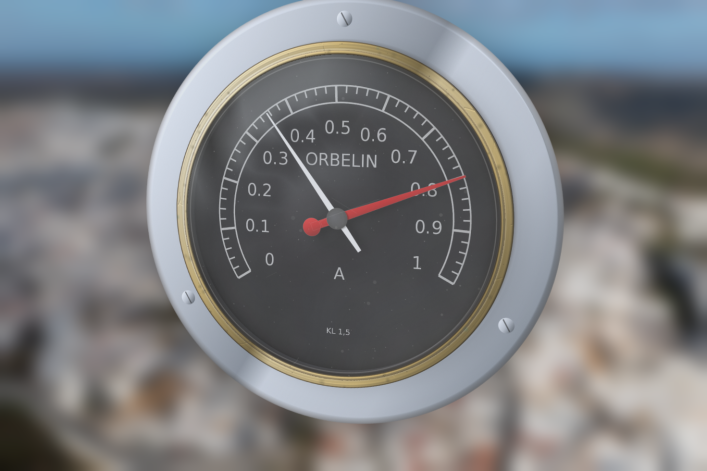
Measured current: 0.8 (A)
